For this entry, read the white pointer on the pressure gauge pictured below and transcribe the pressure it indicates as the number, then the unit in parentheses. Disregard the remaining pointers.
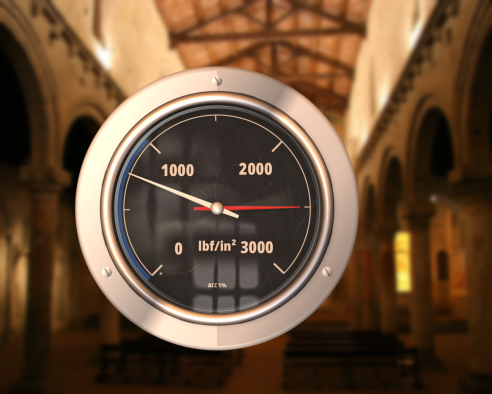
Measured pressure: 750 (psi)
